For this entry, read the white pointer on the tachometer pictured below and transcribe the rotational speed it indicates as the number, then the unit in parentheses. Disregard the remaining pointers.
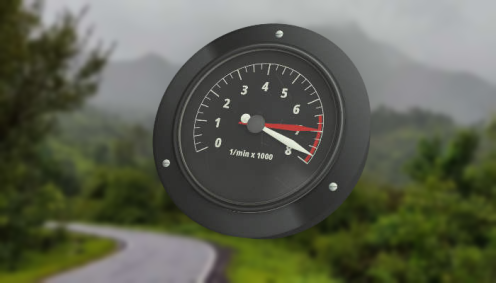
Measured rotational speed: 7750 (rpm)
